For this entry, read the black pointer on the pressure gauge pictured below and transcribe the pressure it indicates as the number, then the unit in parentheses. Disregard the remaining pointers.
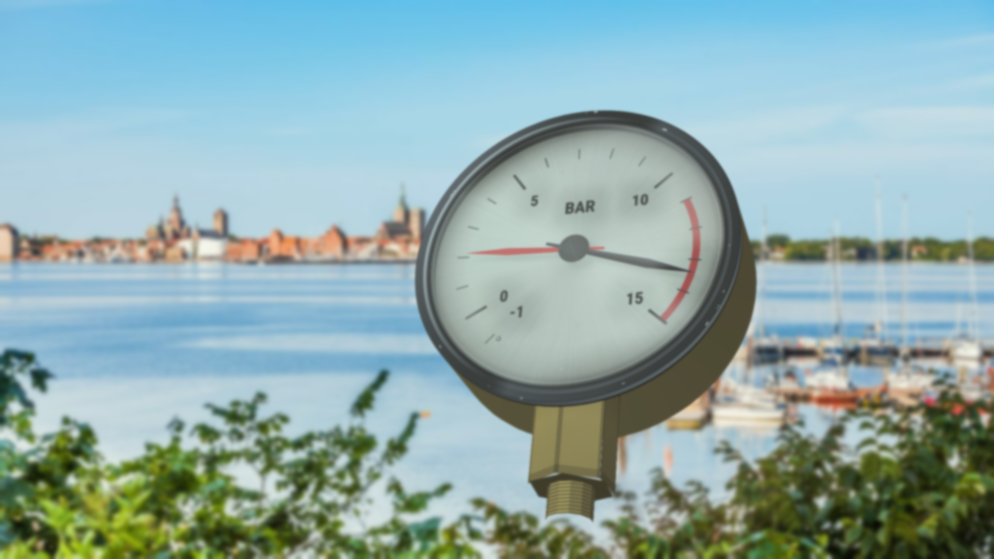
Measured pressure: 13.5 (bar)
